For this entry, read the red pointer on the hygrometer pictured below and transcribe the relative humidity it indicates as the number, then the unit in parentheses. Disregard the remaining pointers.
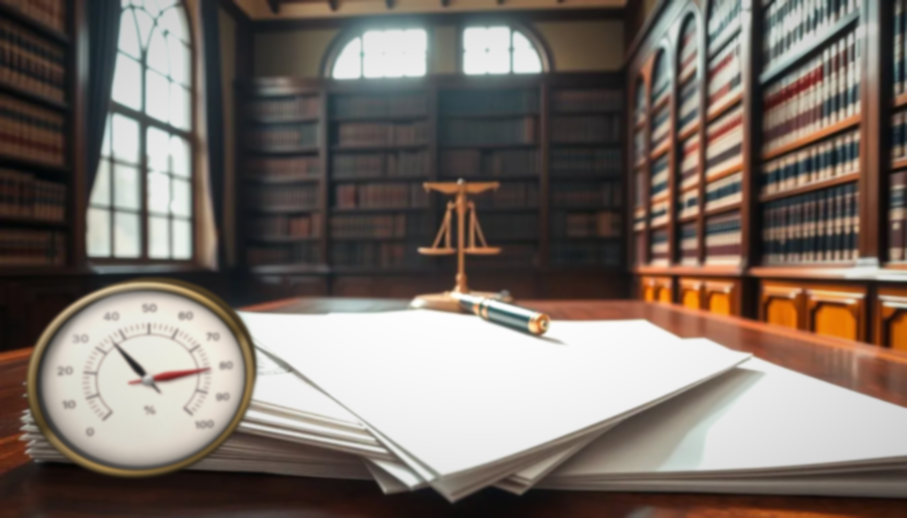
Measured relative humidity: 80 (%)
